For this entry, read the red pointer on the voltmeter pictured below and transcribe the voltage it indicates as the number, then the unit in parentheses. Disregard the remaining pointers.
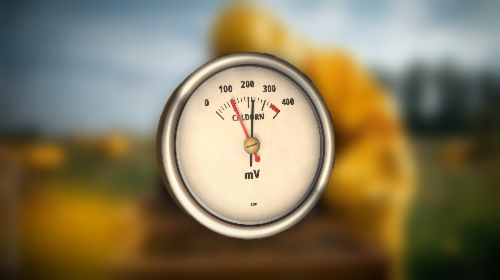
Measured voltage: 100 (mV)
